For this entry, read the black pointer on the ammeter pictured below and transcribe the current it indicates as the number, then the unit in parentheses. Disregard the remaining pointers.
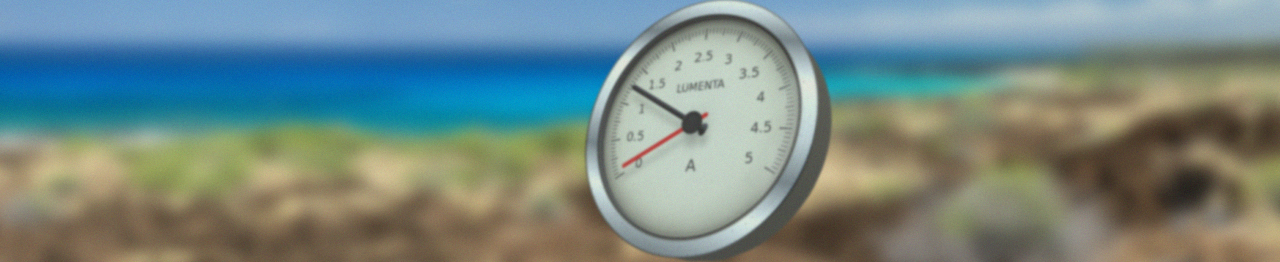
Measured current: 1.25 (A)
